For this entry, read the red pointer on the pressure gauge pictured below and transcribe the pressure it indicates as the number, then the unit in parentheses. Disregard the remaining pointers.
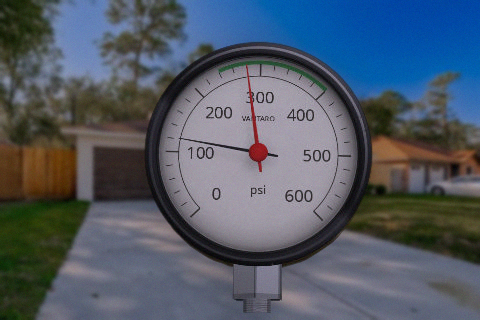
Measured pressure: 280 (psi)
